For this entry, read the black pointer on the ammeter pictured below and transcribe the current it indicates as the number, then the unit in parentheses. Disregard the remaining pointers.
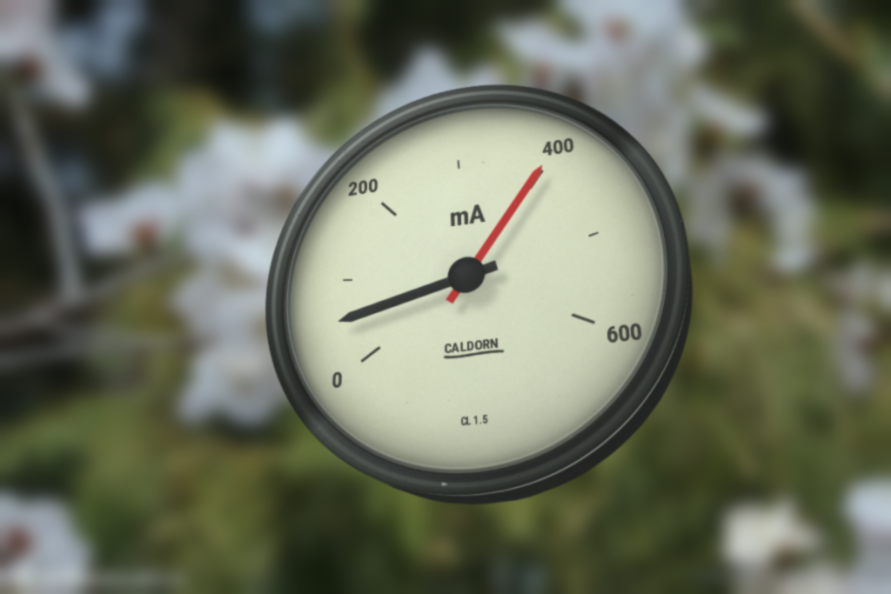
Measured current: 50 (mA)
